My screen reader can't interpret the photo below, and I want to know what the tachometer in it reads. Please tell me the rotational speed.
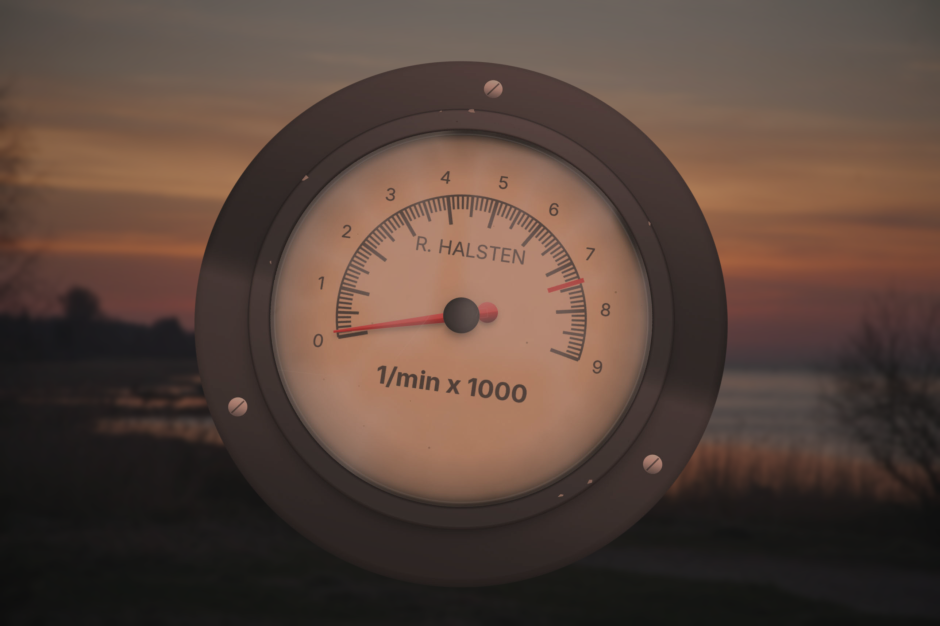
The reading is 100 rpm
